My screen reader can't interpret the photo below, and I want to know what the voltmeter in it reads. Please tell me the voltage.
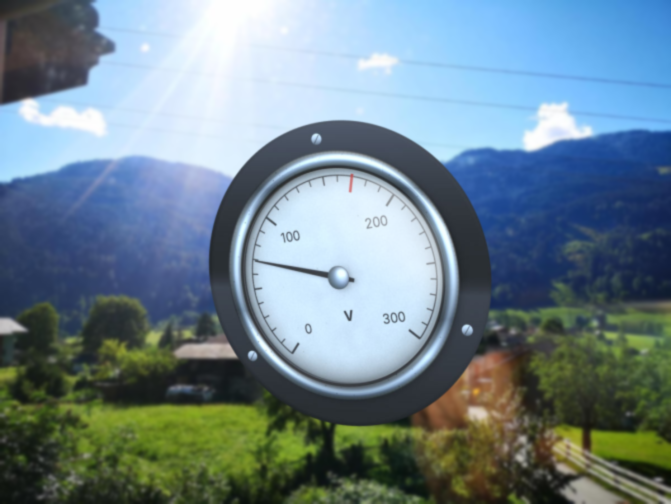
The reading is 70 V
